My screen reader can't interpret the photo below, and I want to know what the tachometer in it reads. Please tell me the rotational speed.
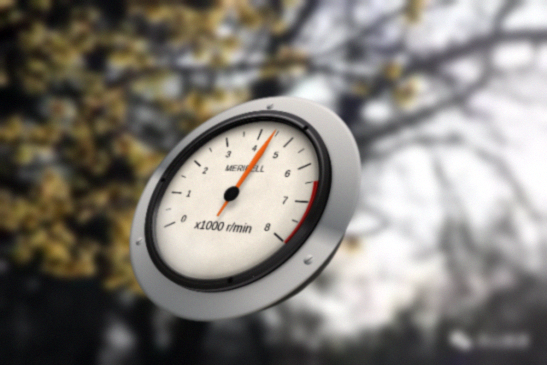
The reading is 4500 rpm
